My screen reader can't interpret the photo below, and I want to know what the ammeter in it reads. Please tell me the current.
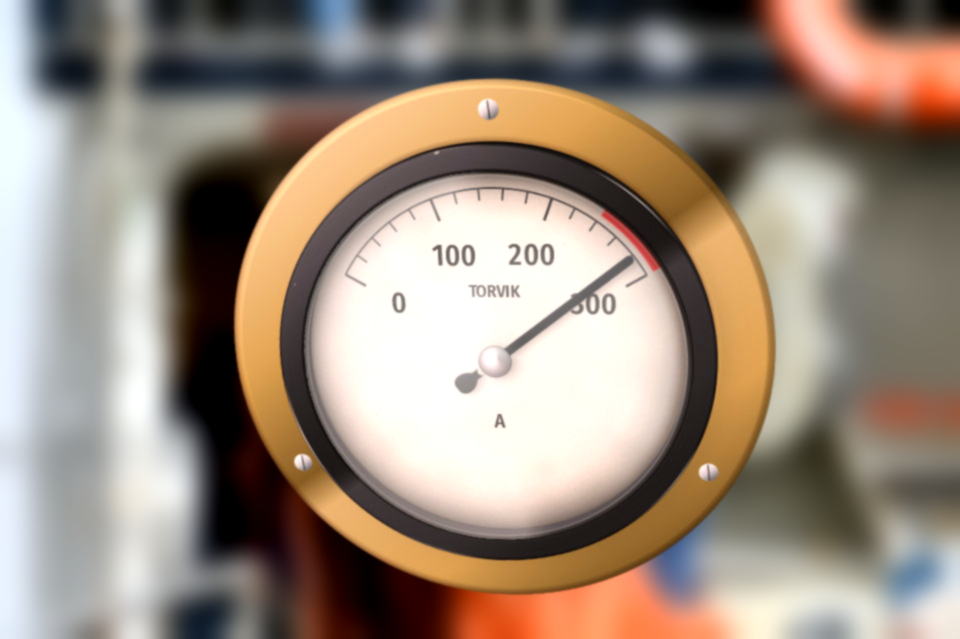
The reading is 280 A
